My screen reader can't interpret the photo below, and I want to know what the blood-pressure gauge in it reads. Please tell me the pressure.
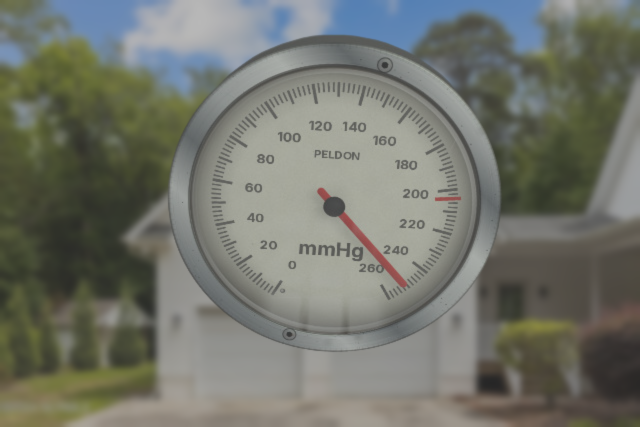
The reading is 250 mmHg
